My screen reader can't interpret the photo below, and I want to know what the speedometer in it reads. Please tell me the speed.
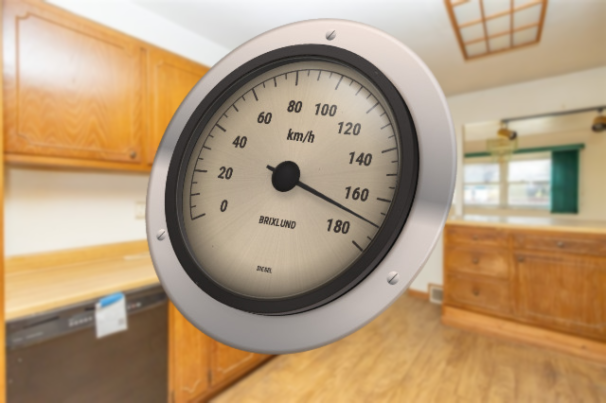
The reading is 170 km/h
